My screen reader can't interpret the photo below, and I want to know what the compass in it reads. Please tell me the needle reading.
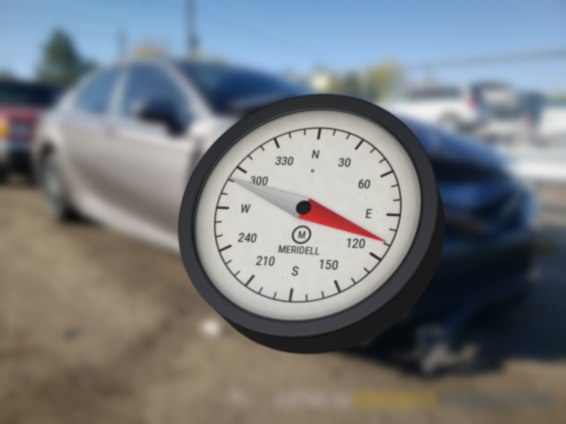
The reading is 110 °
